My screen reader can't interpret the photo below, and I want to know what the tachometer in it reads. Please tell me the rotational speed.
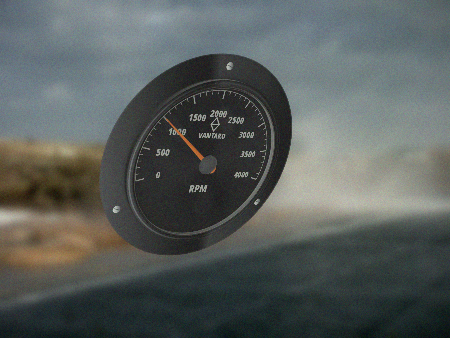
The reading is 1000 rpm
